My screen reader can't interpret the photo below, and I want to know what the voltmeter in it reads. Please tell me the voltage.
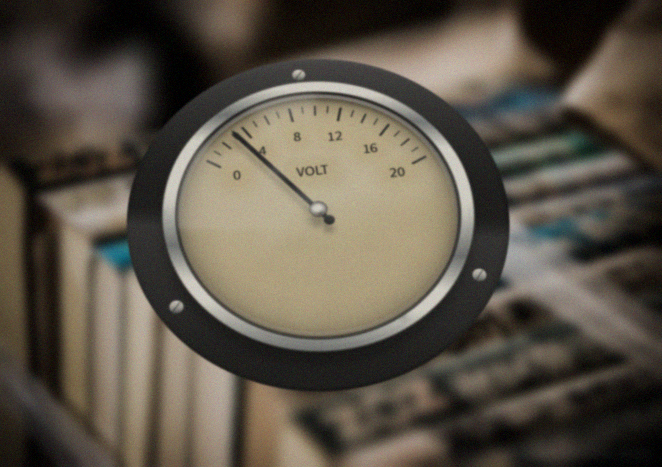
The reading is 3 V
